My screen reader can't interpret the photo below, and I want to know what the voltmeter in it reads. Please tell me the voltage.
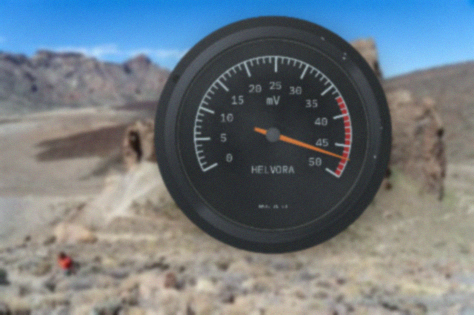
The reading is 47 mV
